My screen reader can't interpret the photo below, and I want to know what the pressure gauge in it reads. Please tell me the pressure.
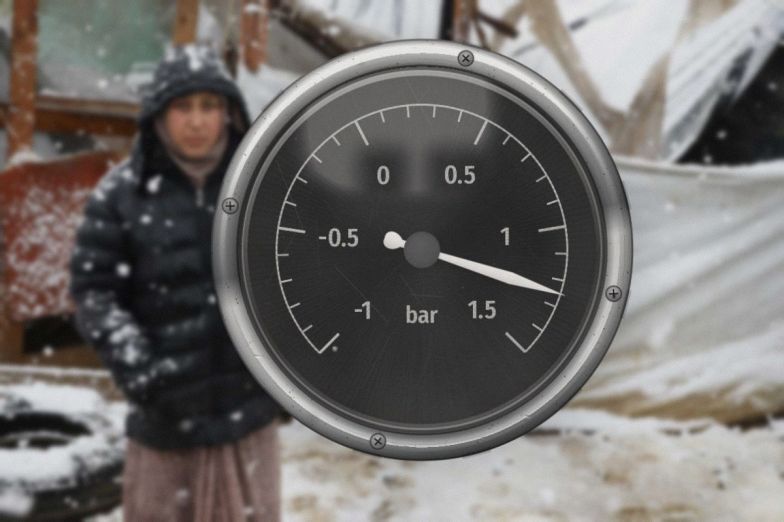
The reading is 1.25 bar
